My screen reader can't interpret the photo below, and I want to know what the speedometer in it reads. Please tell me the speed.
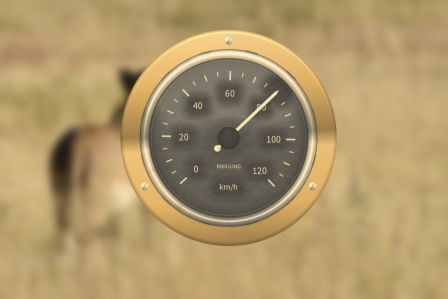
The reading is 80 km/h
